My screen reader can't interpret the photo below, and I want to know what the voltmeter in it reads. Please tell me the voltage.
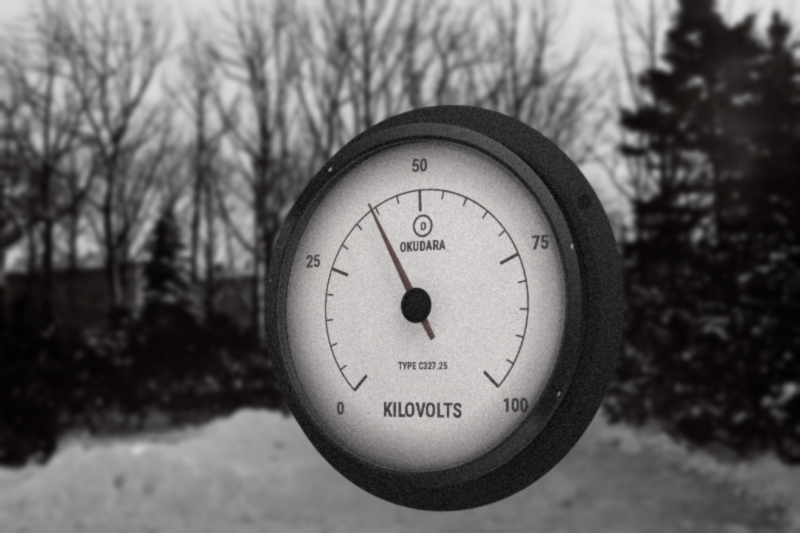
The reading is 40 kV
